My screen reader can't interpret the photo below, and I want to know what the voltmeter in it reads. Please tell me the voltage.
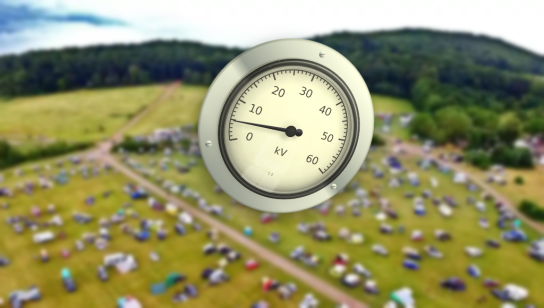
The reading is 5 kV
